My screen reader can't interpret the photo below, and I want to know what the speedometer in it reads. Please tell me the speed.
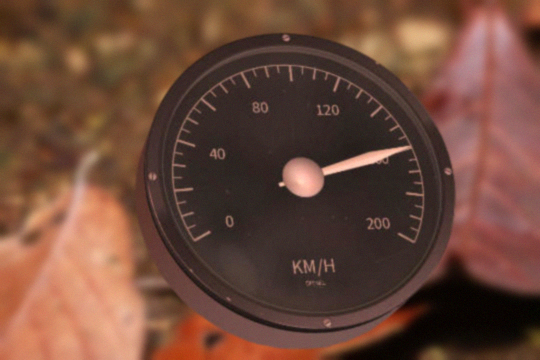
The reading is 160 km/h
